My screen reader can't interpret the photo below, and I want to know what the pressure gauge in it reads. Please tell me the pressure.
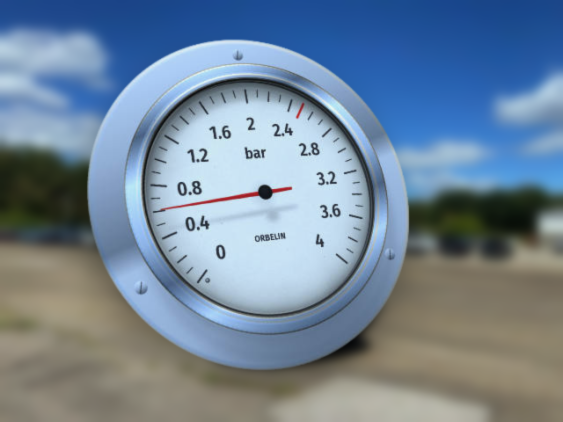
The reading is 0.6 bar
